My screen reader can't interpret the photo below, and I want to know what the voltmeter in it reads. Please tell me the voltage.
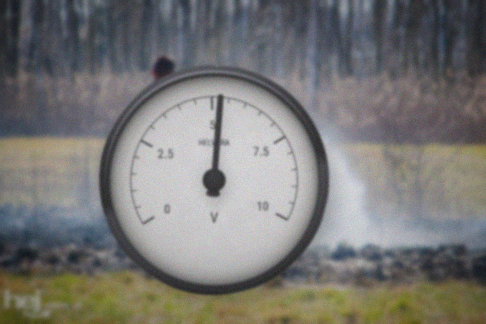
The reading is 5.25 V
